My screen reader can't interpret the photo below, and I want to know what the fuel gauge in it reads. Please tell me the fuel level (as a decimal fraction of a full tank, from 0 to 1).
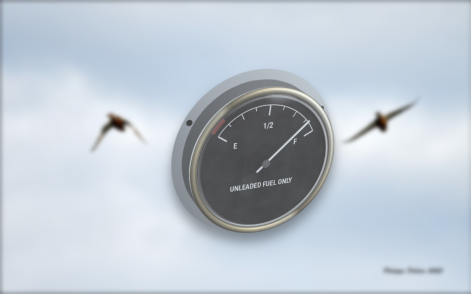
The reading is 0.875
